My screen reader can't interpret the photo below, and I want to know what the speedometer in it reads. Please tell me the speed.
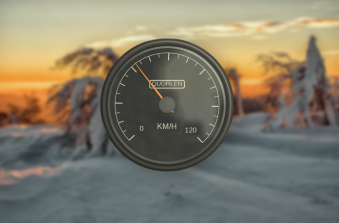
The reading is 42.5 km/h
